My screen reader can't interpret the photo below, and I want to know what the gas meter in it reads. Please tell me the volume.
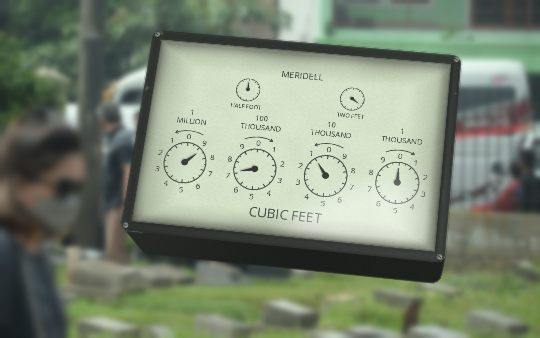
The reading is 871000 ft³
